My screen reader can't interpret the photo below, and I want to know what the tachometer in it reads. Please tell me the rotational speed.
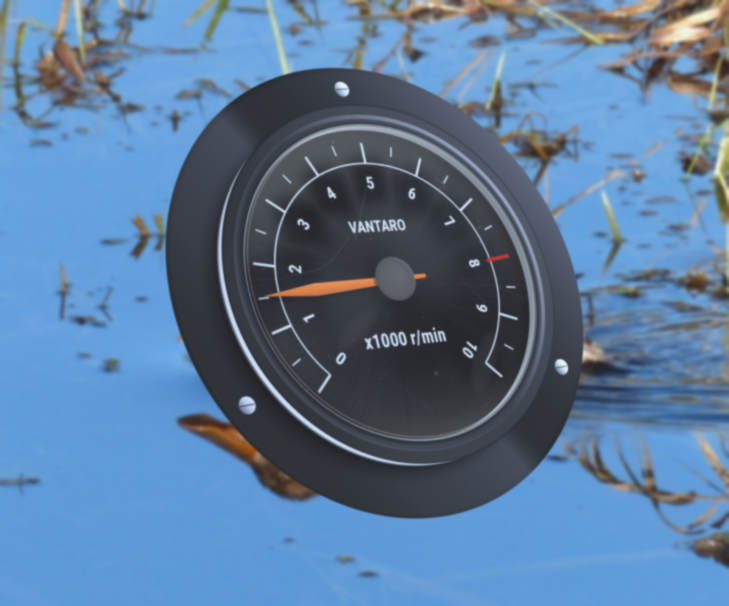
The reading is 1500 rpm
